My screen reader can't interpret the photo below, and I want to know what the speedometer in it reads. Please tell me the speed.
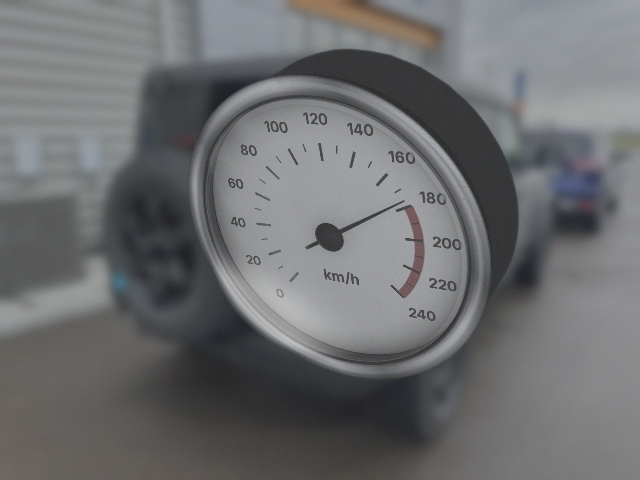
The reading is 175 km/h
